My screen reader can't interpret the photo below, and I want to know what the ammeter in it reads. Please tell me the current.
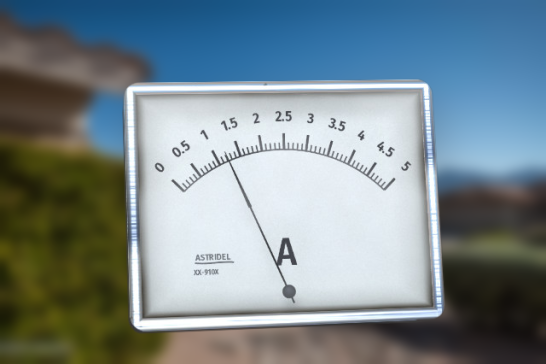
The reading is 1.2 A
